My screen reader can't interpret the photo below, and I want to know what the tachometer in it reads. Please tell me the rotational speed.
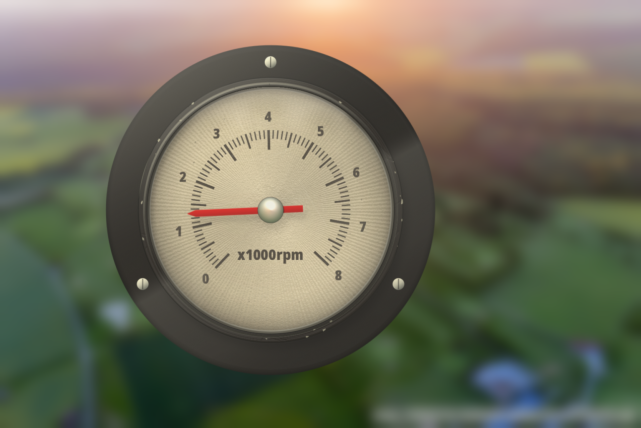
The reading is 1300 rpm
